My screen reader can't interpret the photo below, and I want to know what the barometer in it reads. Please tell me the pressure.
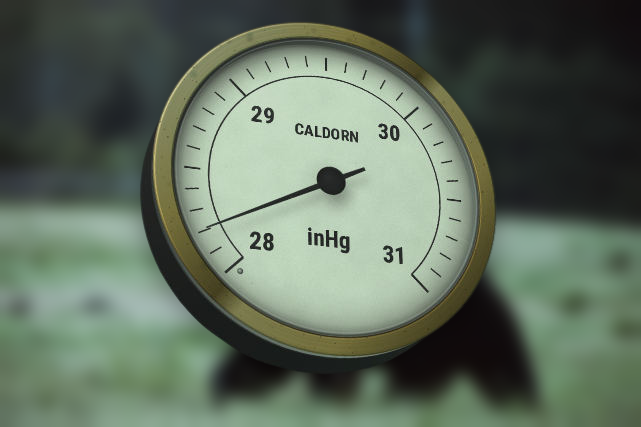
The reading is 28.2 inHg
